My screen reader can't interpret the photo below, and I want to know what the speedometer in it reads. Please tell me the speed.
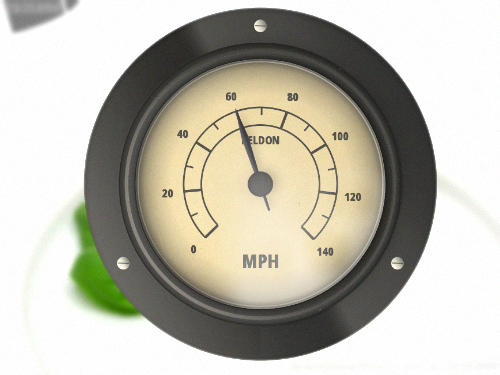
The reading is 60 mph
